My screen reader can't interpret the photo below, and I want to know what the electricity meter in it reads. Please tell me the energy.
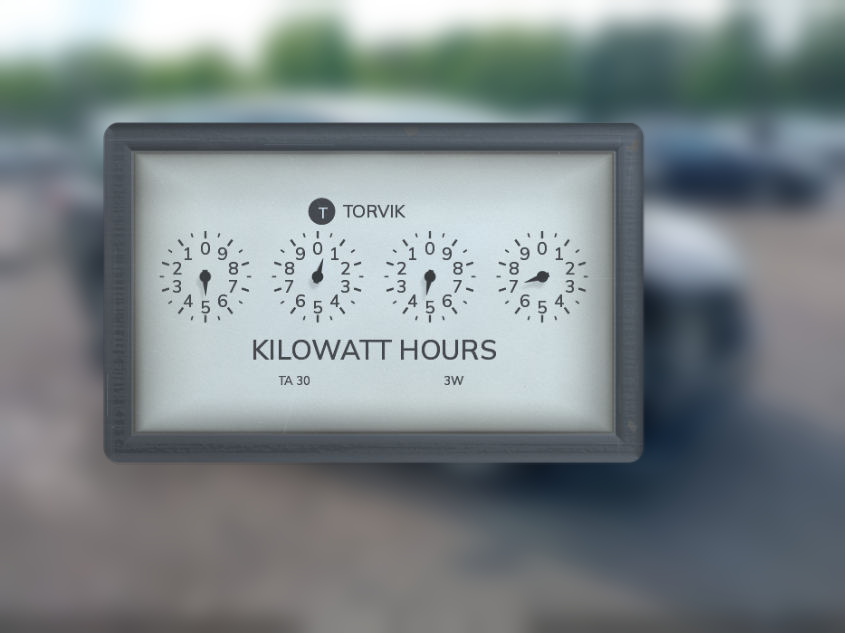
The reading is 5047 kWh
